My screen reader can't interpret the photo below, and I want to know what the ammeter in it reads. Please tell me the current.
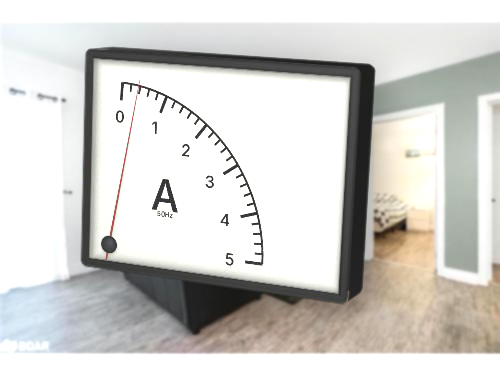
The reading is 0.4 A
